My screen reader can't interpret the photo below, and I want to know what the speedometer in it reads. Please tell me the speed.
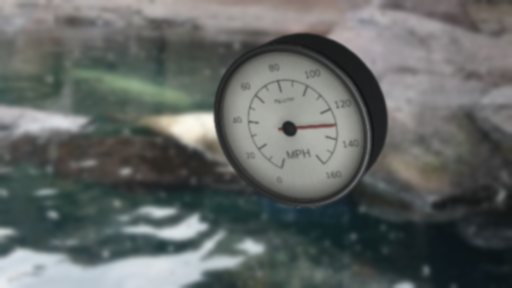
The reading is 130 mph
